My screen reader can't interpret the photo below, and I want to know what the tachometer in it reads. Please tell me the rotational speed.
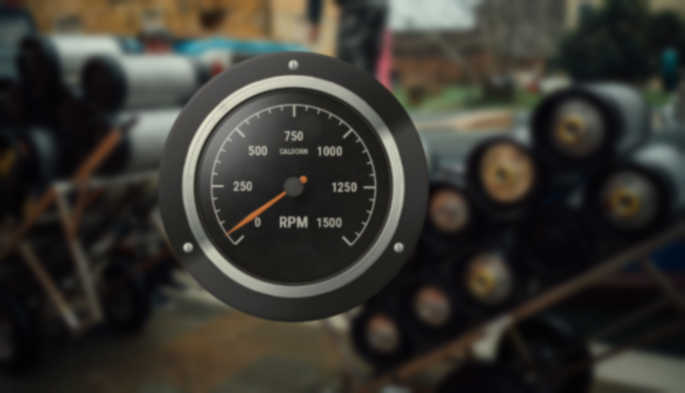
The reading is 50 rpm
